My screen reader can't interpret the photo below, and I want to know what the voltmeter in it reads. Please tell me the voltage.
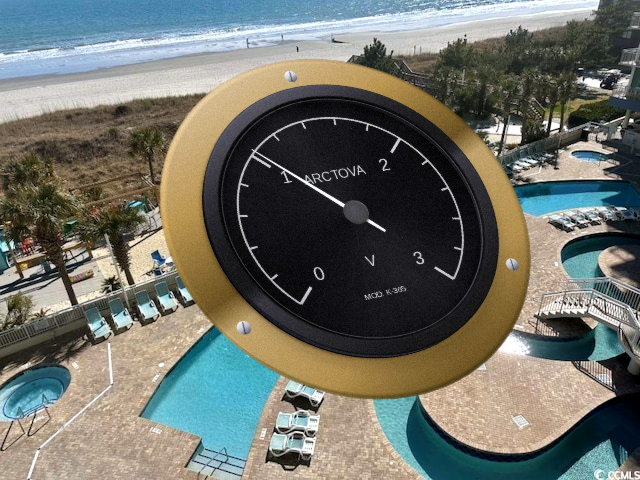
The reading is 1 V
